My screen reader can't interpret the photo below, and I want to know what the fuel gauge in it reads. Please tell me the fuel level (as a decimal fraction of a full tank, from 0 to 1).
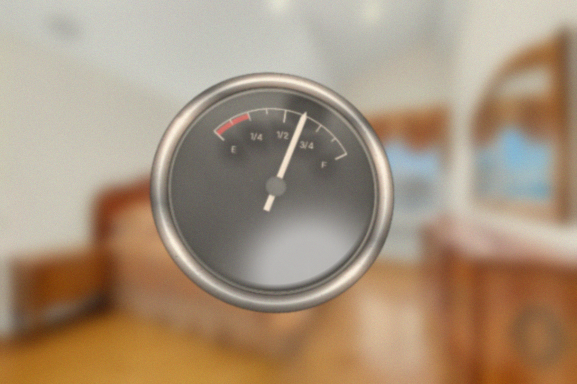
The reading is 0.625
